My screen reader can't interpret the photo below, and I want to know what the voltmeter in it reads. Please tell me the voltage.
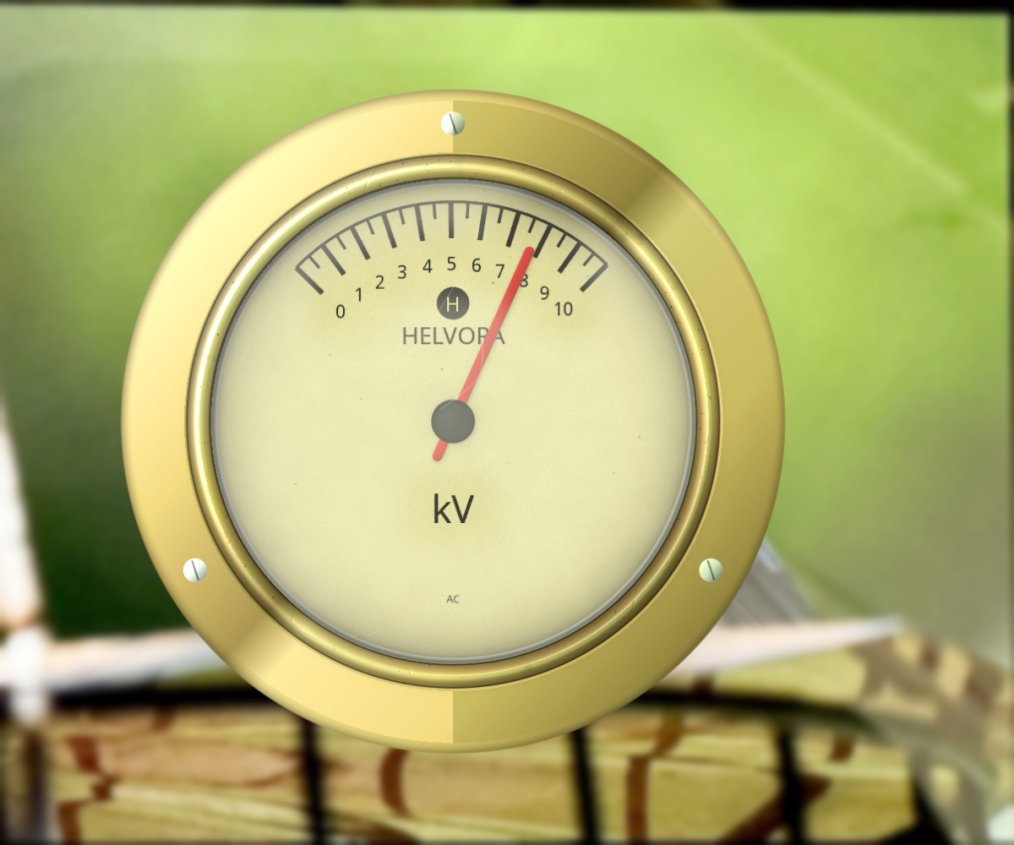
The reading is 7.75 kV
